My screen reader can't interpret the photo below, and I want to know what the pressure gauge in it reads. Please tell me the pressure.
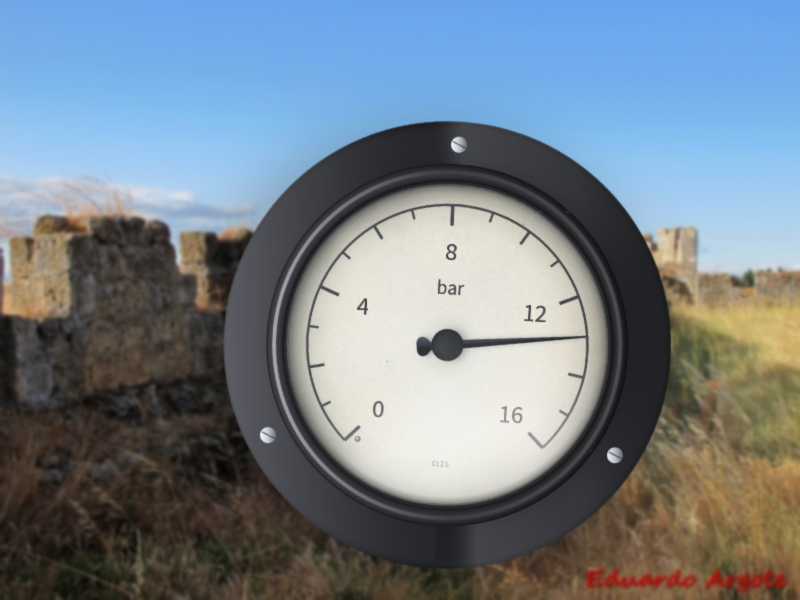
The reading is 13 bar
